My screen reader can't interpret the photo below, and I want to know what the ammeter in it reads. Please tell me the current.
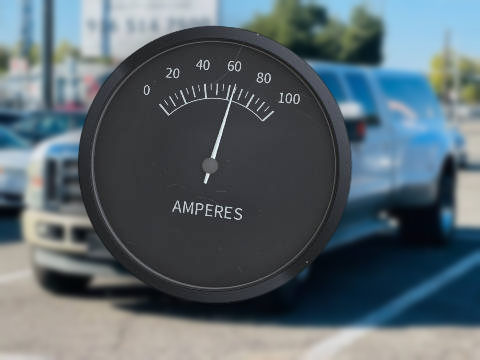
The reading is 65 A
